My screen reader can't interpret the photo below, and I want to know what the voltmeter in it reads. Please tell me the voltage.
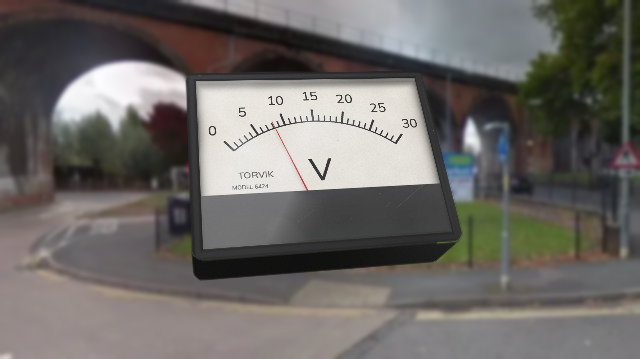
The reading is 8 V
